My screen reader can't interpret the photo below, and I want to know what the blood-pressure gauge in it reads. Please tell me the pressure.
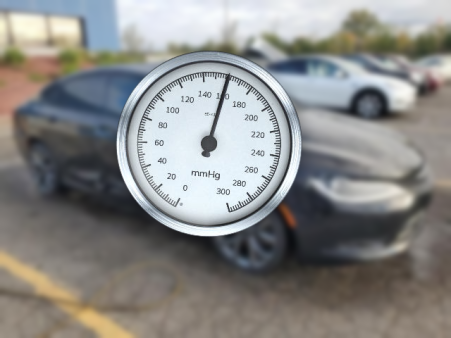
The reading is 160 mmHg
